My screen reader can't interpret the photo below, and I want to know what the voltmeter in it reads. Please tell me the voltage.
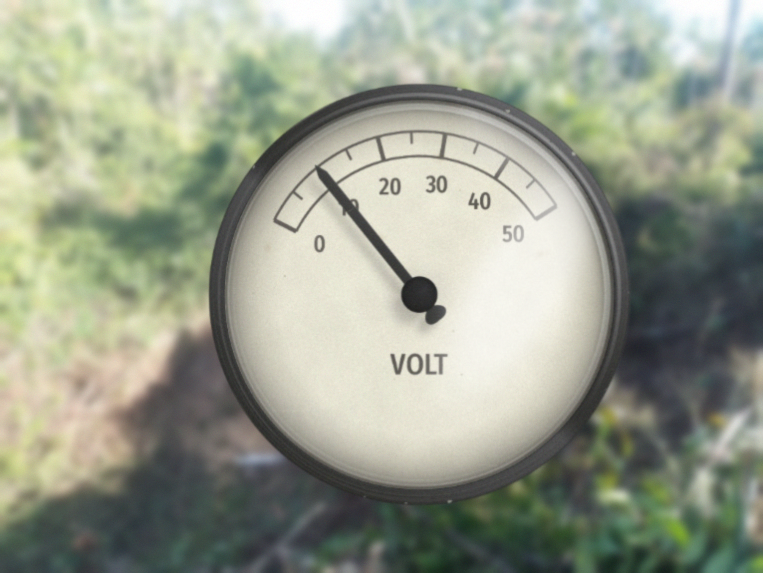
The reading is 10 V
